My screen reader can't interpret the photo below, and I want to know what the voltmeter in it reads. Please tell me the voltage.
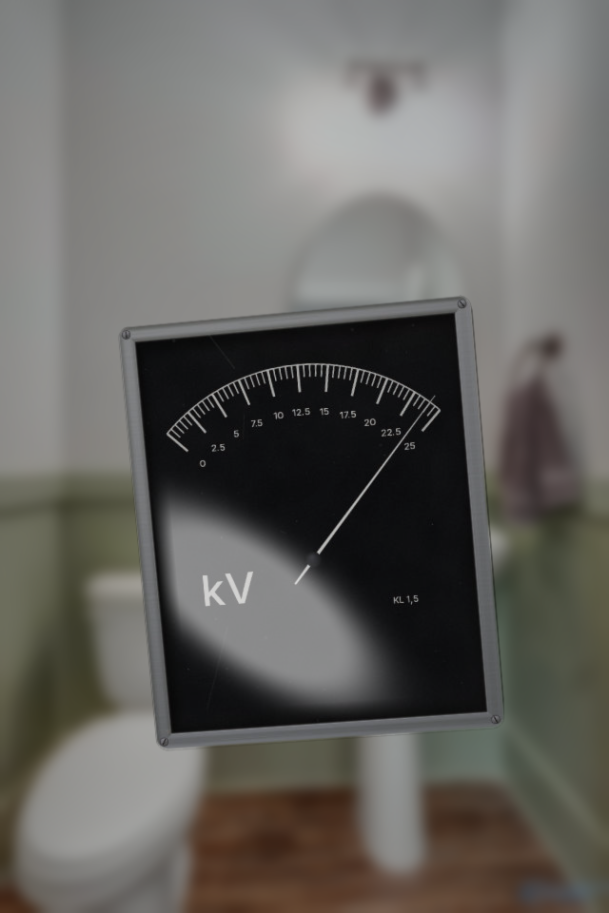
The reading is 24 kV
